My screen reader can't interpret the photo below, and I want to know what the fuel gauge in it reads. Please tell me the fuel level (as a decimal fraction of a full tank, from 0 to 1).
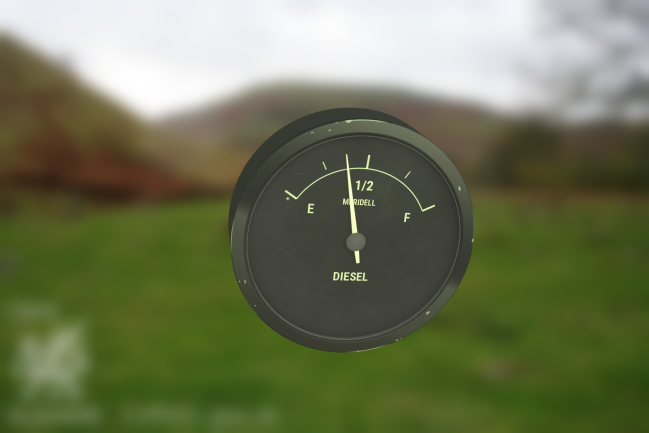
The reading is 0.375
